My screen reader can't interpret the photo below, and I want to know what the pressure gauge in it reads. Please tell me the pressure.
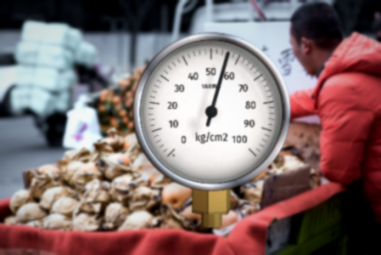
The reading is 56 kg/cm²
